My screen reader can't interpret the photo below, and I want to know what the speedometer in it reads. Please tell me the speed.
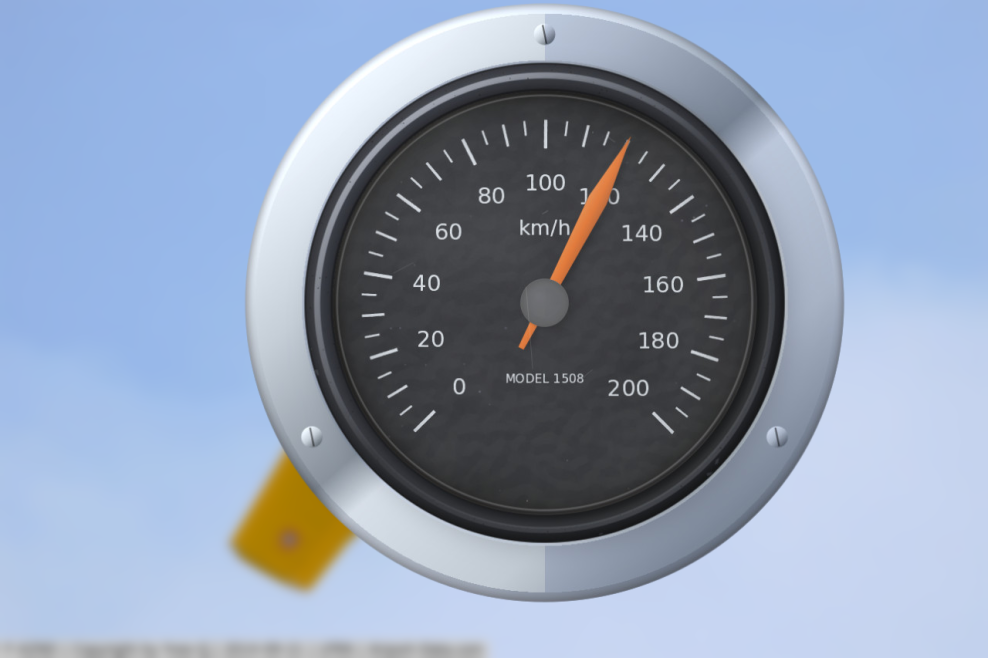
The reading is 120 km/h
